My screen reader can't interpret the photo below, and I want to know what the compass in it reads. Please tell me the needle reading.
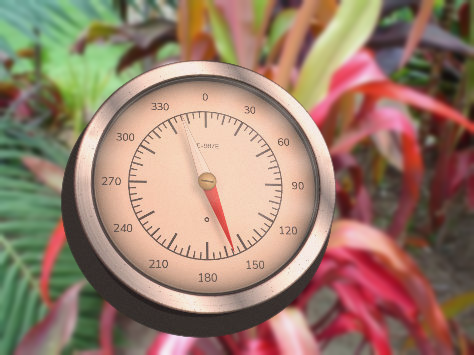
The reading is 160 °
